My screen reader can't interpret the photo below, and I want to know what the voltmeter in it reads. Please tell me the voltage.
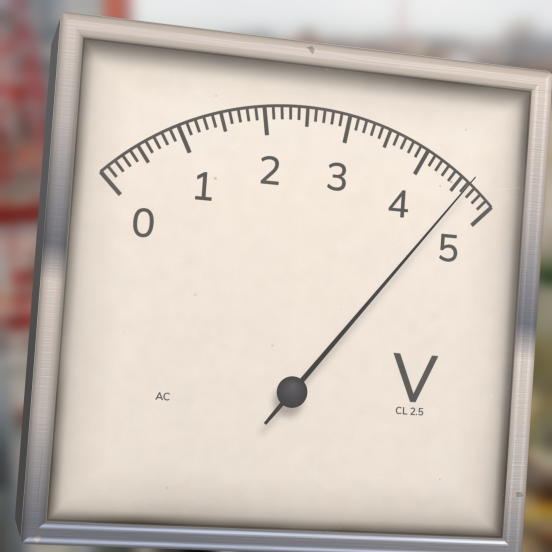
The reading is 4.6 V
